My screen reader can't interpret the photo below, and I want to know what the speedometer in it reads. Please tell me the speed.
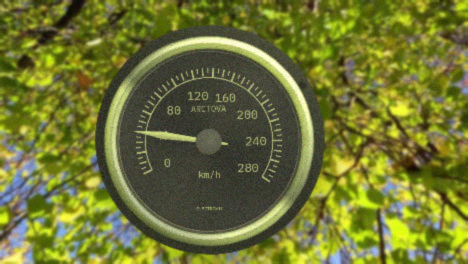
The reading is 40 km/h
